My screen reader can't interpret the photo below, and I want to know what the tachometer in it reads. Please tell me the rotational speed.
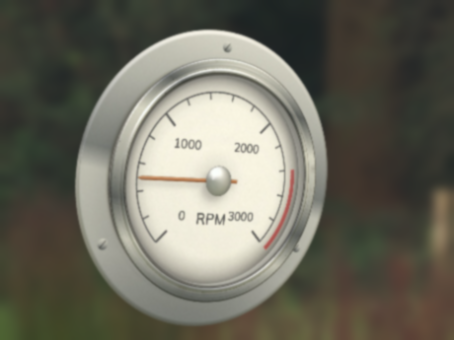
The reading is 500 rpm
